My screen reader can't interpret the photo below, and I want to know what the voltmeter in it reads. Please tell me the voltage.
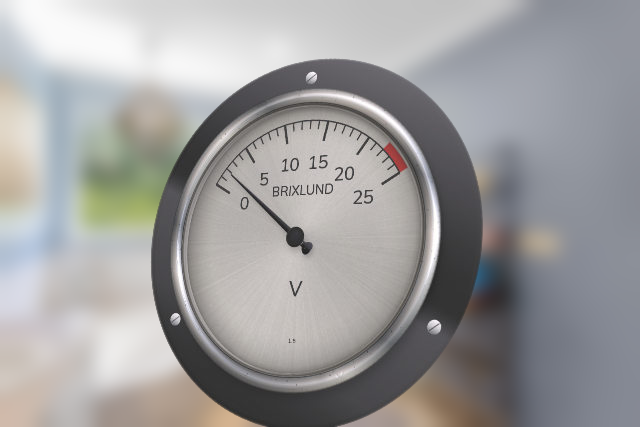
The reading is 2 V
